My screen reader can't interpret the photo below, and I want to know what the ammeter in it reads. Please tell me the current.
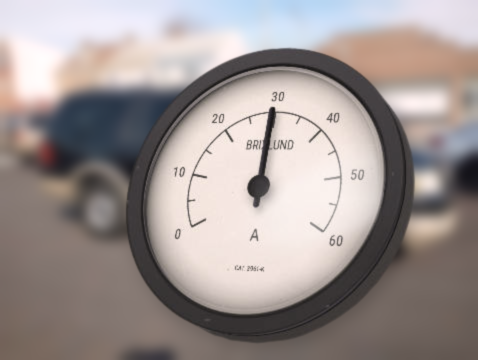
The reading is 30 A
